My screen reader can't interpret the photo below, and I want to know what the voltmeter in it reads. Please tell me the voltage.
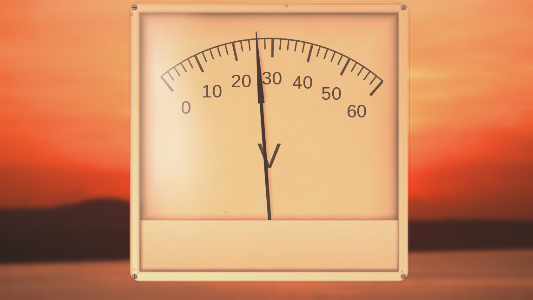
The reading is 26 V
